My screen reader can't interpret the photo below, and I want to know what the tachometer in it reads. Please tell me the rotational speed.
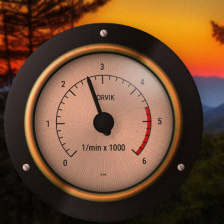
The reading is 2600 rpm
